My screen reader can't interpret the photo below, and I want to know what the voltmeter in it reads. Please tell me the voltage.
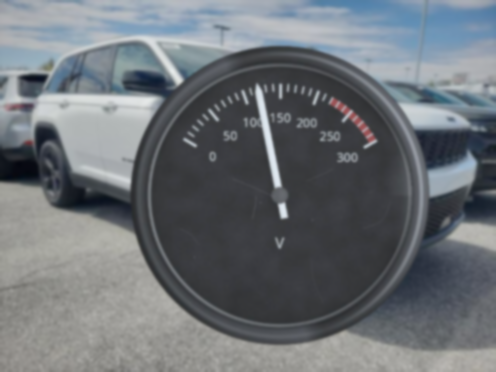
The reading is 120 V
